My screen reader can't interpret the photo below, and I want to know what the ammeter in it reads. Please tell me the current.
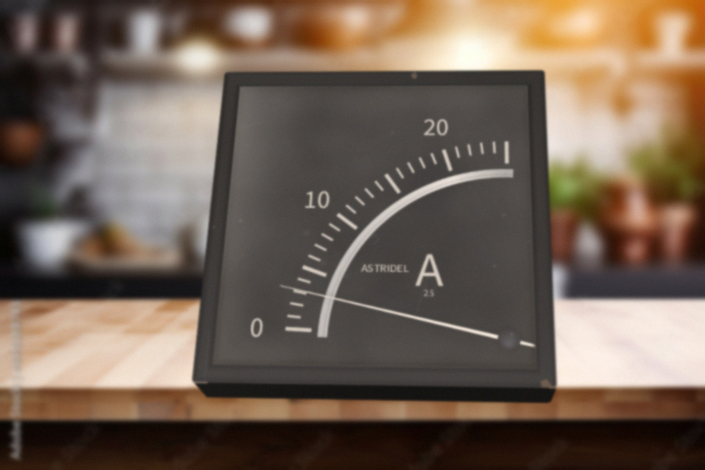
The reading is 3 A
